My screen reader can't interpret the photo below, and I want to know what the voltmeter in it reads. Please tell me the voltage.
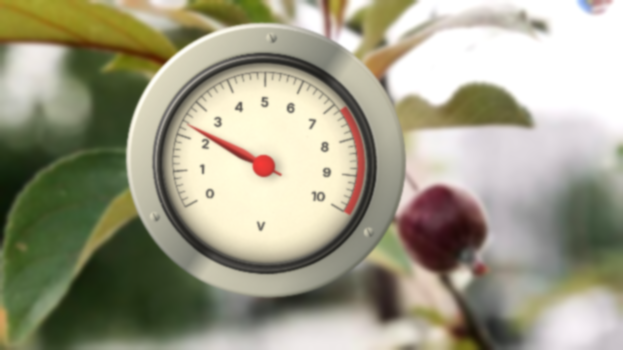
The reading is 2.4 V
